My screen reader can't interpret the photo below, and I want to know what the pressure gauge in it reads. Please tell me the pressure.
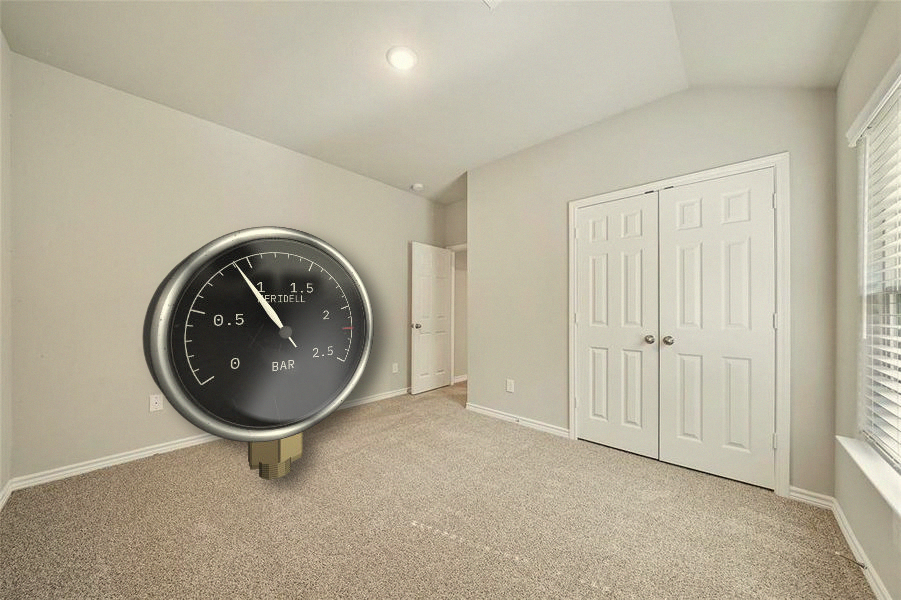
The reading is 0.9 bar
